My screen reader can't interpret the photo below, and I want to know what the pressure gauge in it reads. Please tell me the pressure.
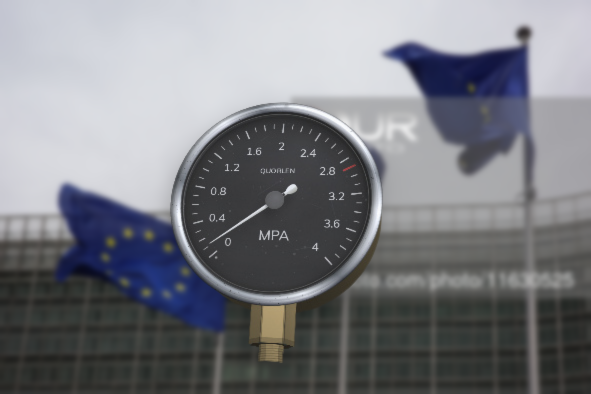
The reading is 0.1 MPa
